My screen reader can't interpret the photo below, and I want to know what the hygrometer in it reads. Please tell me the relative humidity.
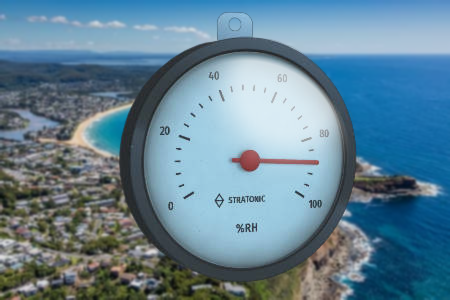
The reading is 88 %
